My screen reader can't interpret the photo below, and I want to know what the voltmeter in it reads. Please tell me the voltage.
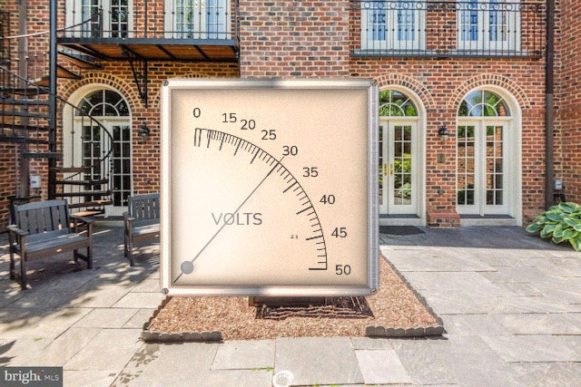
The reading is 30 V
